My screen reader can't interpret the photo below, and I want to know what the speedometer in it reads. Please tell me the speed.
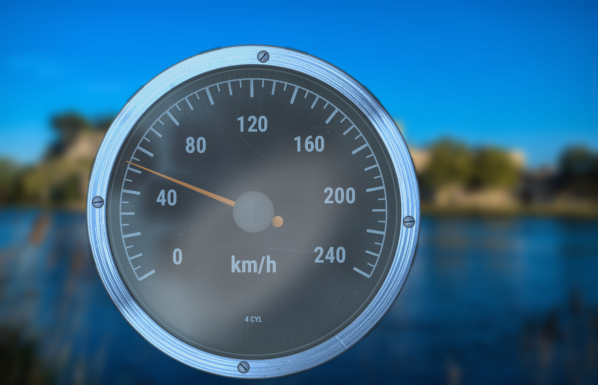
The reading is 52.5 km/h
